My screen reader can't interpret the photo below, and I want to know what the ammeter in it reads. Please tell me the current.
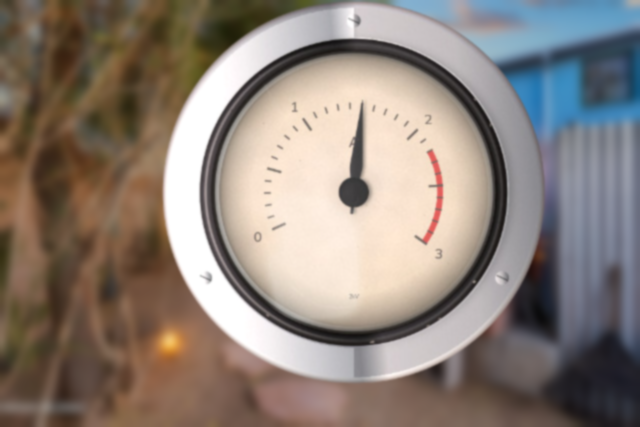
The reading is 1.5 A
